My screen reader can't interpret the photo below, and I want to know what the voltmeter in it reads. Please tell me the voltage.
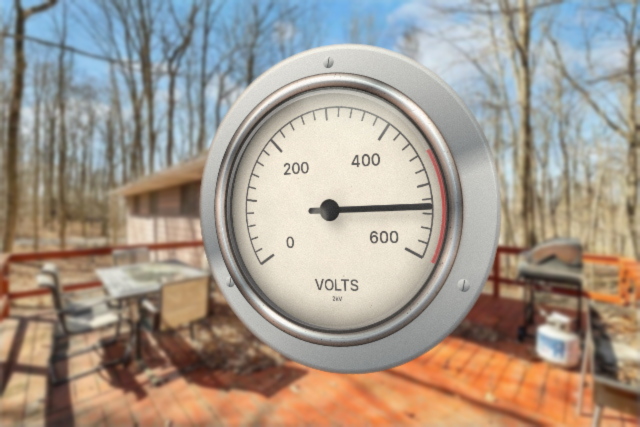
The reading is 530 V
